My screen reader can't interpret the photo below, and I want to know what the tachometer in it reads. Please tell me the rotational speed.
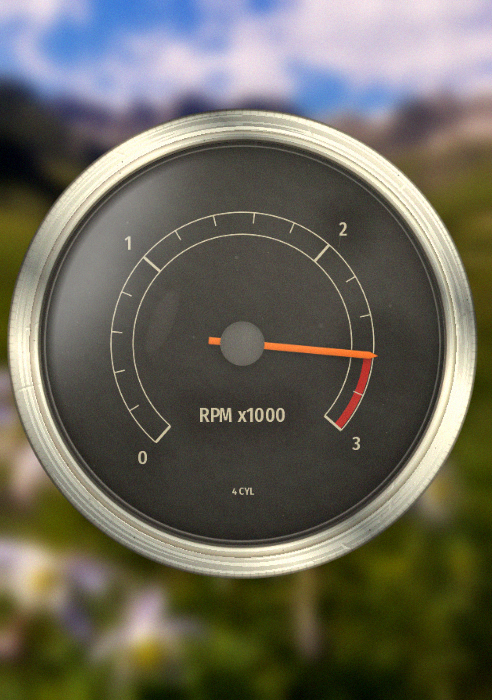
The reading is 2600 rpm
